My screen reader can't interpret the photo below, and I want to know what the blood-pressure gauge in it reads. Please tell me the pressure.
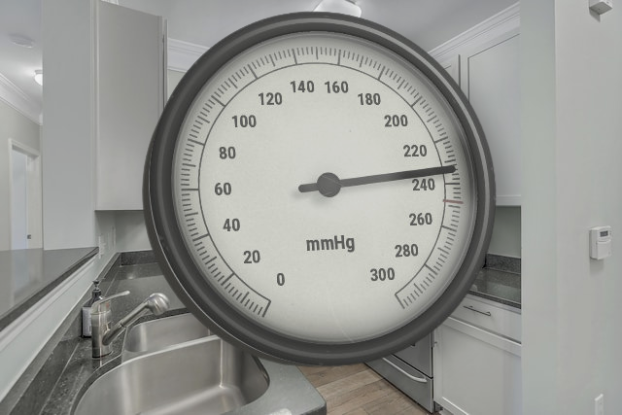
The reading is 234 mmHg
